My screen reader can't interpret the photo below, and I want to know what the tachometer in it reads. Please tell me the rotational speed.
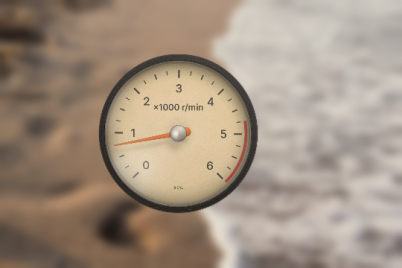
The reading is 750 rpm
